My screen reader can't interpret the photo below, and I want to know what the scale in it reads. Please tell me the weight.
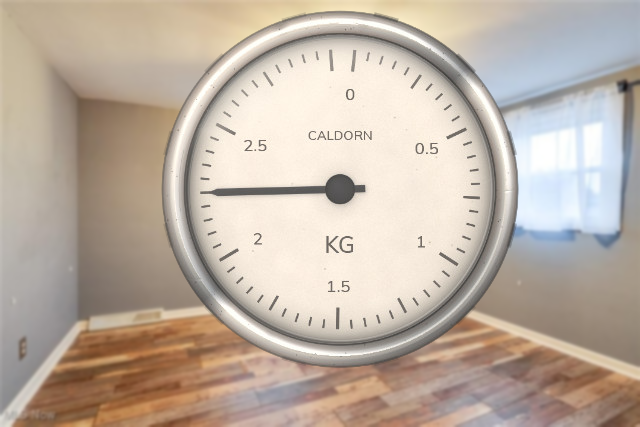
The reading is 2.25 kg
